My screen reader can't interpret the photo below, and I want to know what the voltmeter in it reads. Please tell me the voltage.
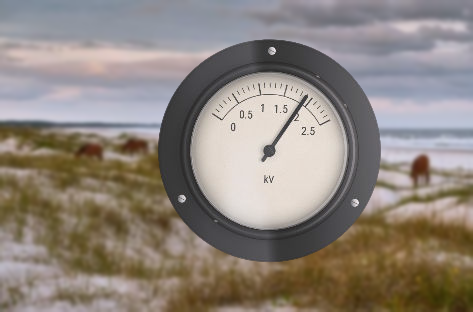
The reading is 1.9 kV
